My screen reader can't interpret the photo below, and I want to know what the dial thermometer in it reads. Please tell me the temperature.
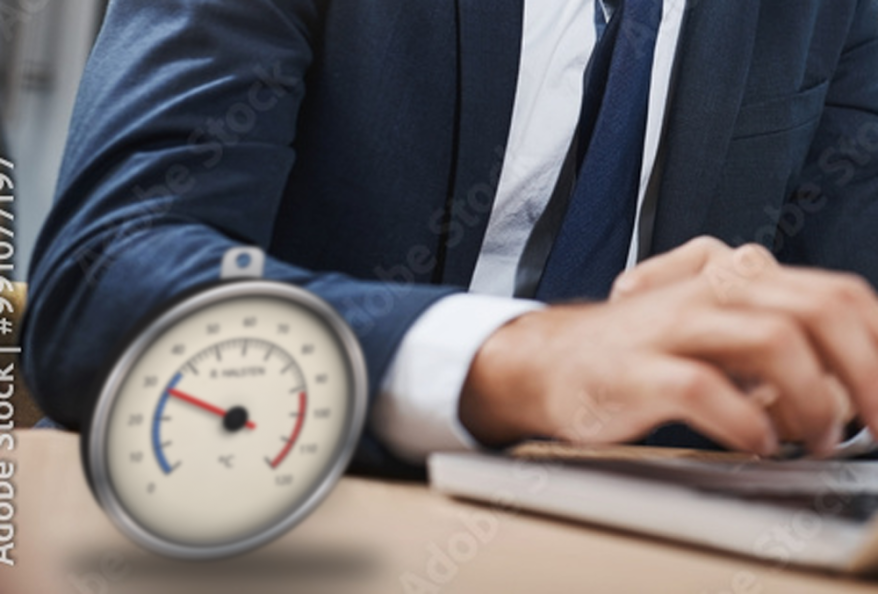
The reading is 30 °C
